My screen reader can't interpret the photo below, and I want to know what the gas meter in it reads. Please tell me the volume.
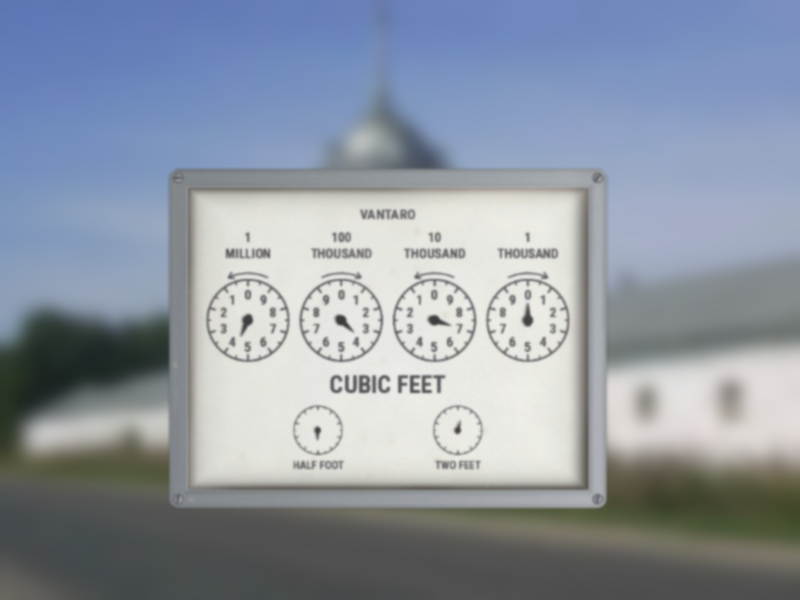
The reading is 437000 ft³
